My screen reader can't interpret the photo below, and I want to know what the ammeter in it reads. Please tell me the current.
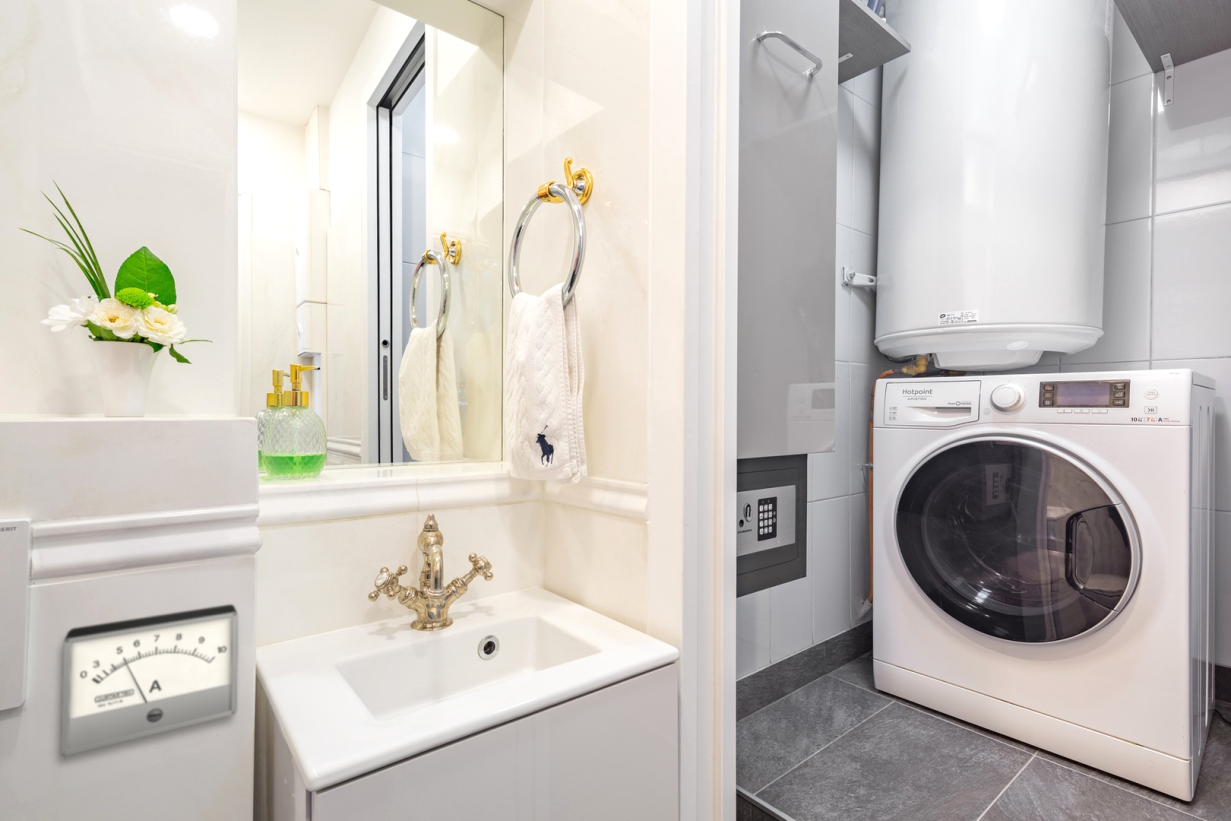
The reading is 5 A
